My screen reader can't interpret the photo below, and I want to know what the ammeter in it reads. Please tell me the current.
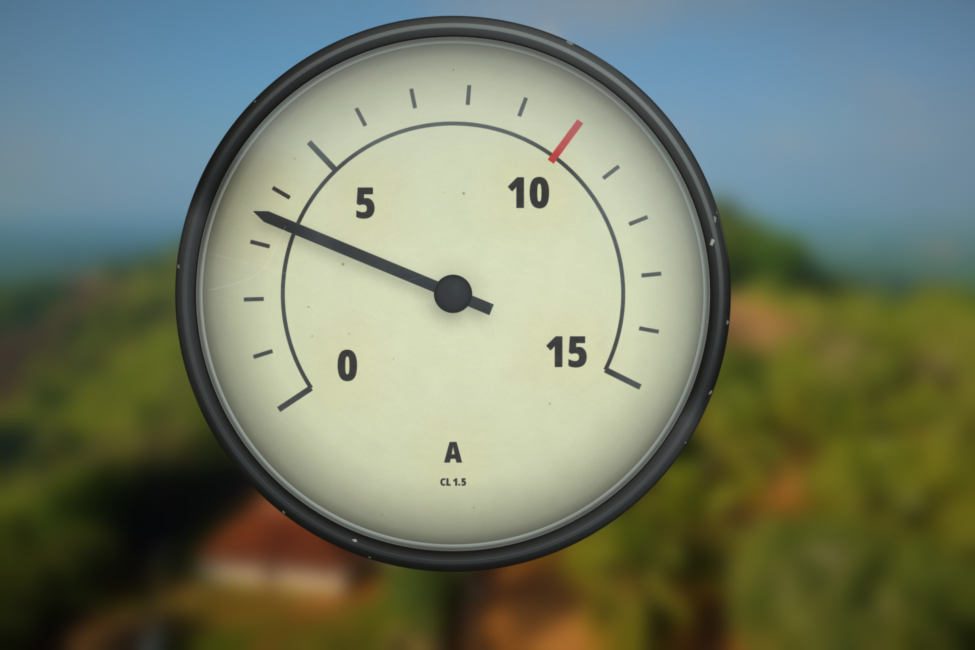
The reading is 3.5 A
